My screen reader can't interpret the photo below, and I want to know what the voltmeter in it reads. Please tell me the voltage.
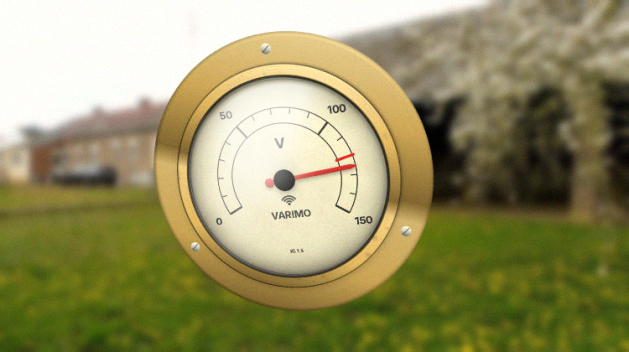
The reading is 125 V
